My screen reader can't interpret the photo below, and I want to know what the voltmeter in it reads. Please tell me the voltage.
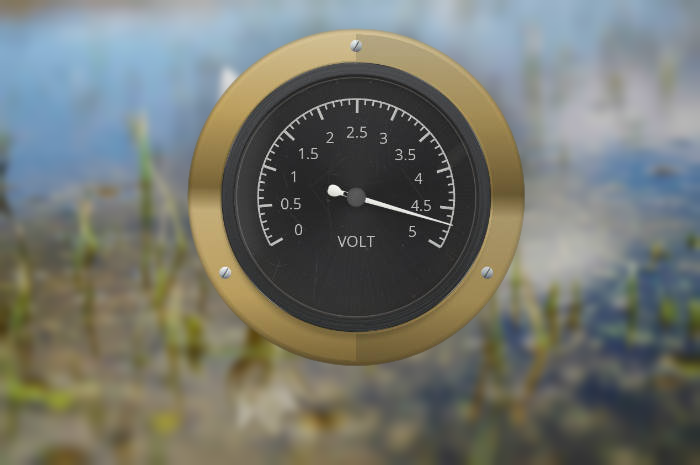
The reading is 4.7 V
